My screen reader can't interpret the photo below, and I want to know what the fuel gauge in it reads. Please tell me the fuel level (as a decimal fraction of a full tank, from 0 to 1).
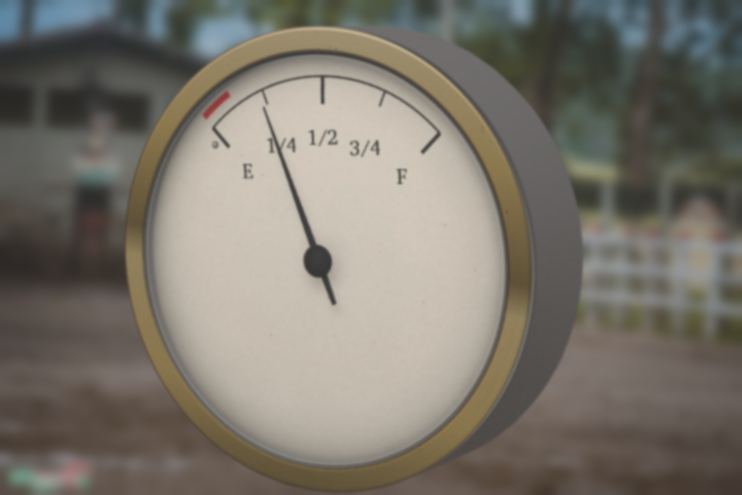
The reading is 0.25
